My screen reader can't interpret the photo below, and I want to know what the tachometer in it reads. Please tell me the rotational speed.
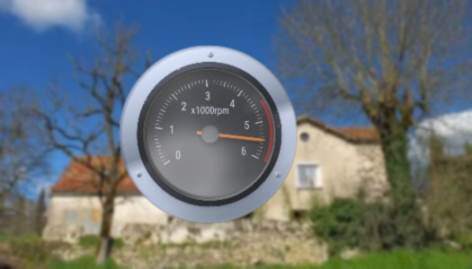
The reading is 5500 rpm
